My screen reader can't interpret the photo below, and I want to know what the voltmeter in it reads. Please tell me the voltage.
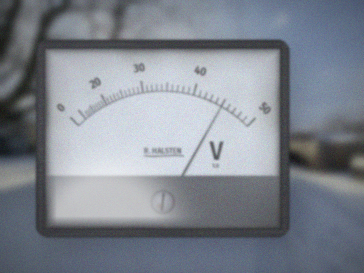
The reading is 45 V
